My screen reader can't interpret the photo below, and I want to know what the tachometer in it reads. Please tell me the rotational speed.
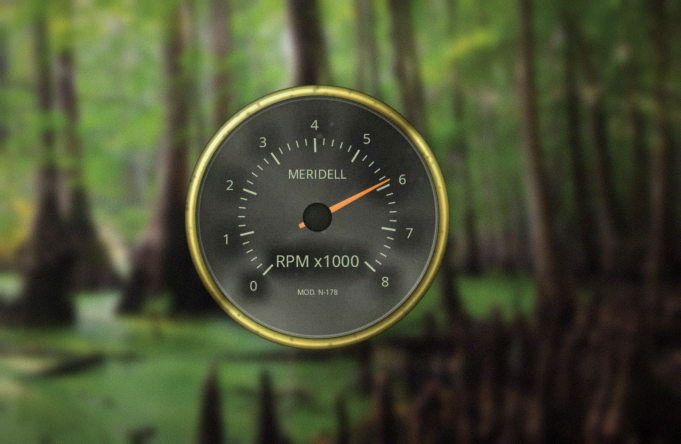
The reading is 5900 rpm
